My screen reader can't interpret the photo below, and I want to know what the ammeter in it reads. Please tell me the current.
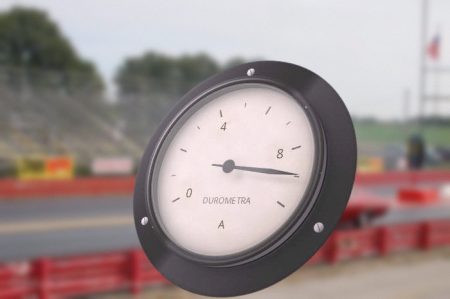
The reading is 9 A
